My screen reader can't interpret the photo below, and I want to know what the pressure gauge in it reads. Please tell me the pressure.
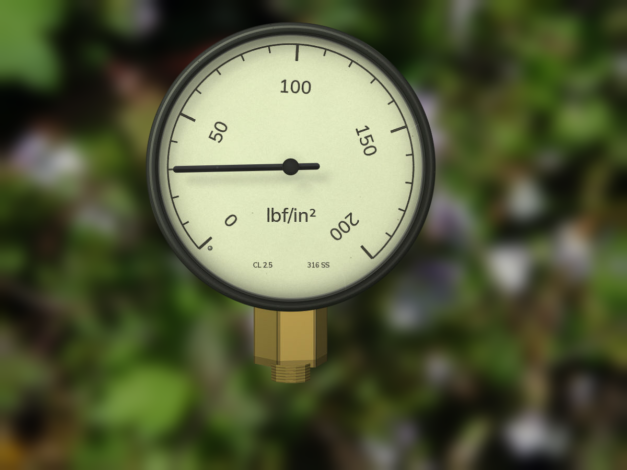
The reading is 30 psi
